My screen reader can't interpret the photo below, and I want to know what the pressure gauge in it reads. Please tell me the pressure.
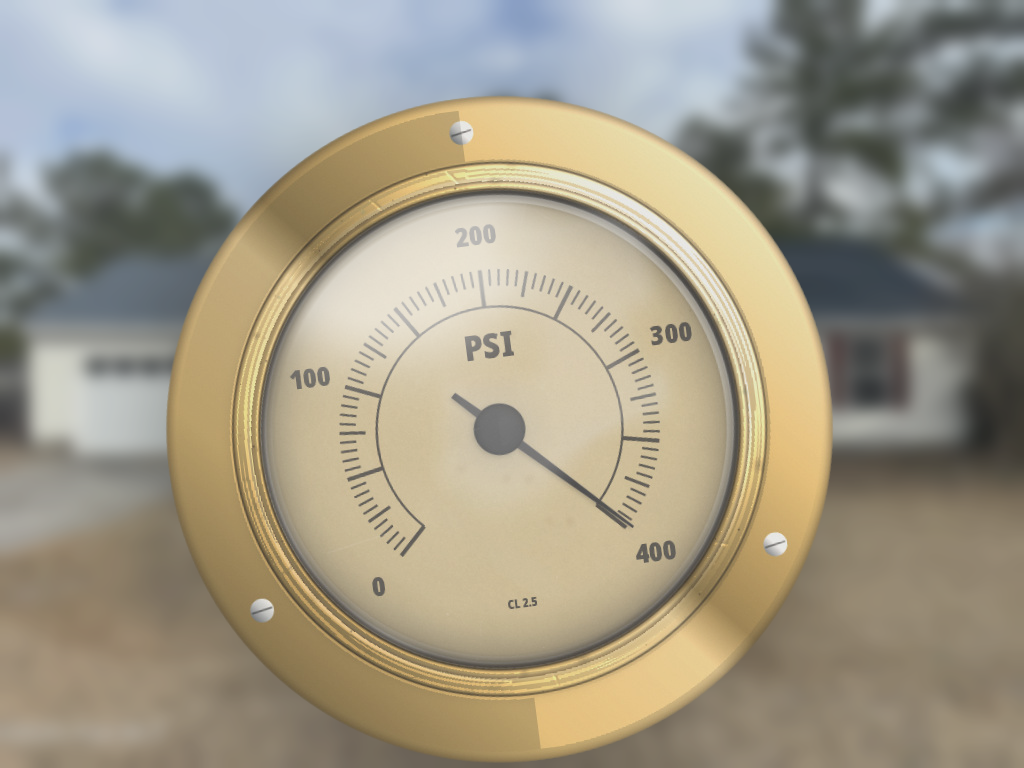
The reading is 397.5 psi
